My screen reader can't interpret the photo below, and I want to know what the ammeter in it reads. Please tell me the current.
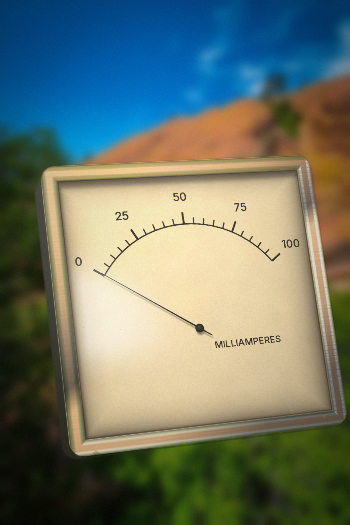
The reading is 0 mA
